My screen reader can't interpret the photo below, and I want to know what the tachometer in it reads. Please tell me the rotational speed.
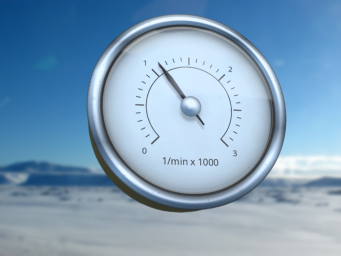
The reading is 1100 rpm
